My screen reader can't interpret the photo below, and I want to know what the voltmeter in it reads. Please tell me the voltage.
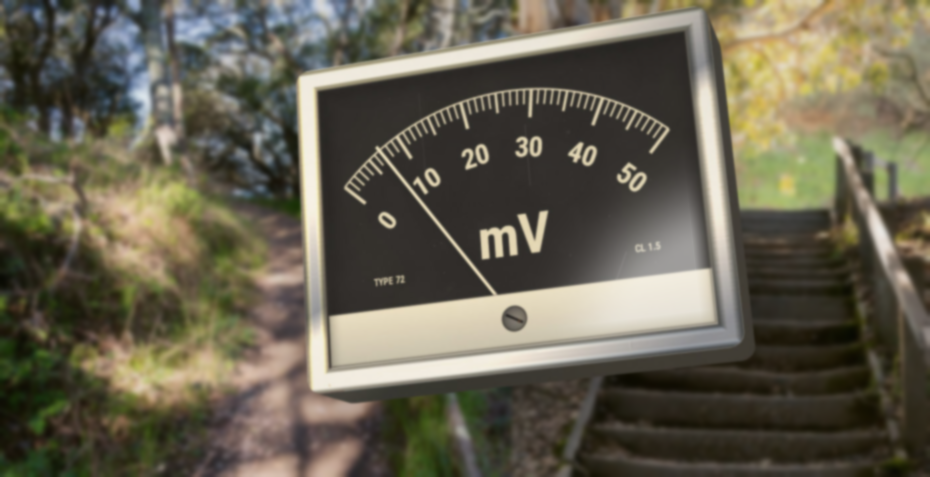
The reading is 7 mV
